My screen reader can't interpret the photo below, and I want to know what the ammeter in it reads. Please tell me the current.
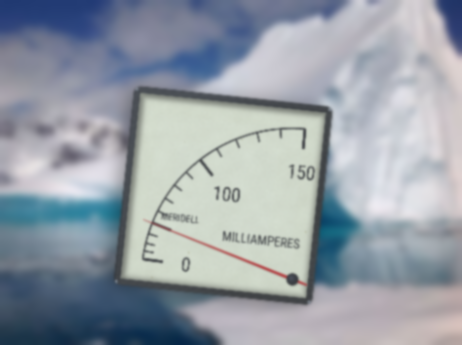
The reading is 50 mA
